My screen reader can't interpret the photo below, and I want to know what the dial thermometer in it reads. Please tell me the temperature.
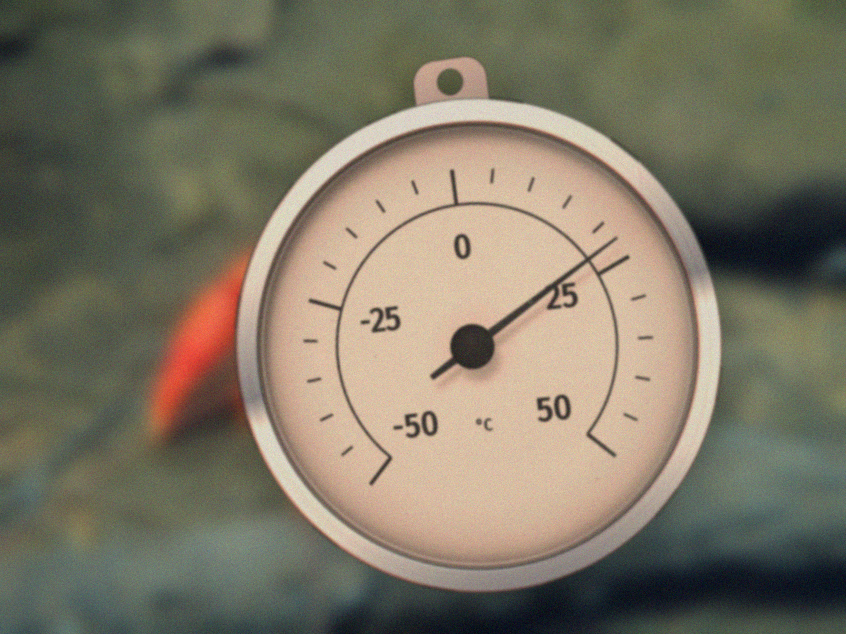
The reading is 22.5 °C
